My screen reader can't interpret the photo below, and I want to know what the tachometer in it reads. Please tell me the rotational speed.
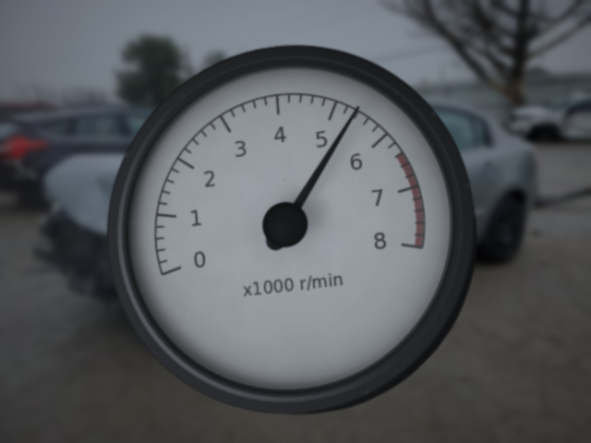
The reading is 5400 rpm
